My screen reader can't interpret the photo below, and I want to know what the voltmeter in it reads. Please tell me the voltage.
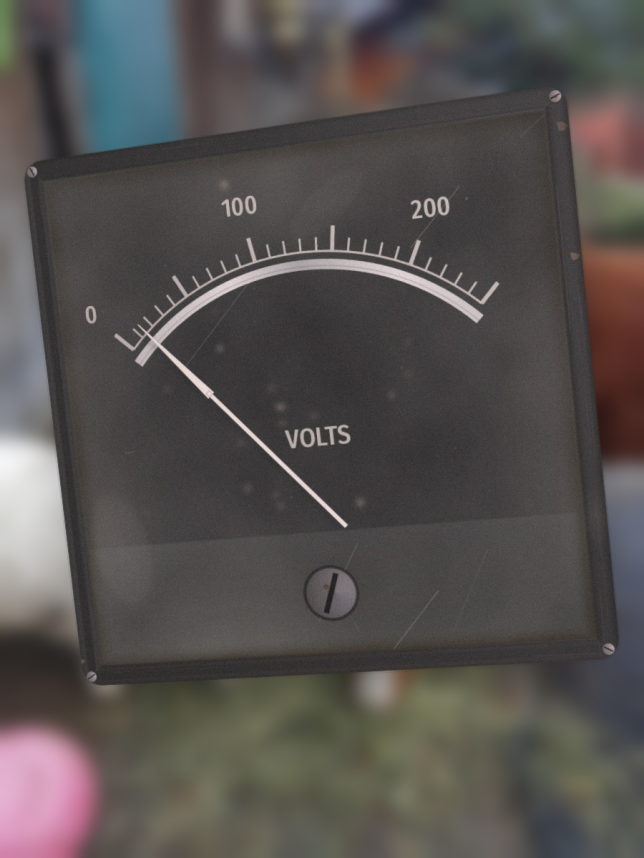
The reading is 15 V
